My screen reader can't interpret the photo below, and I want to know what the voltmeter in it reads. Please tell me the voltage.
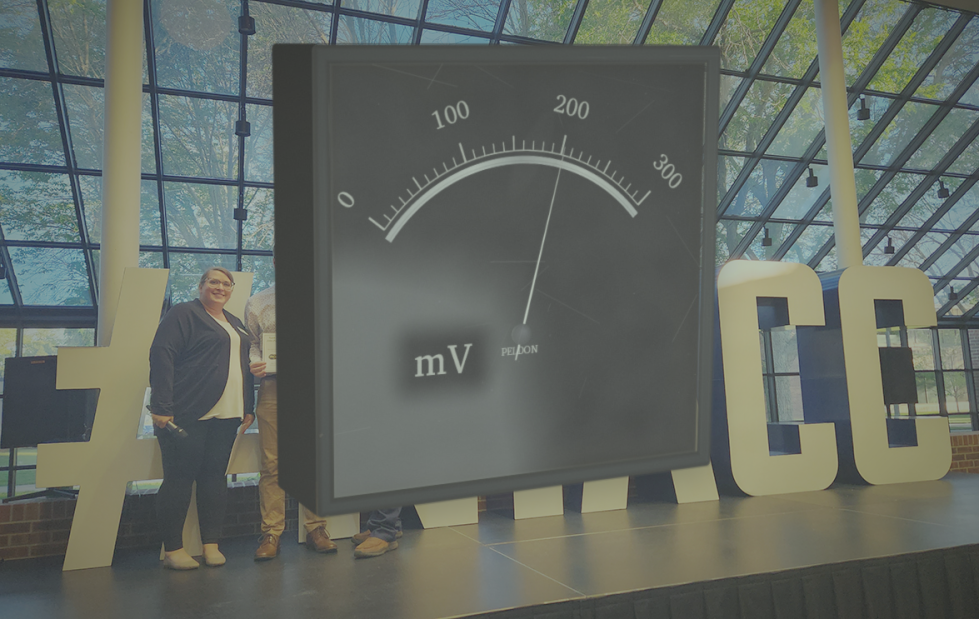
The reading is 200 mV
